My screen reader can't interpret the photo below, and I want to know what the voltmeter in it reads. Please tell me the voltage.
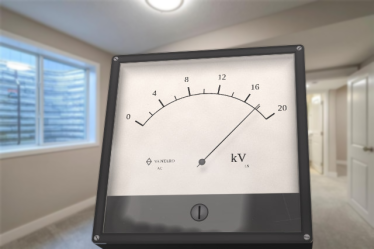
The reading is 18 kV
